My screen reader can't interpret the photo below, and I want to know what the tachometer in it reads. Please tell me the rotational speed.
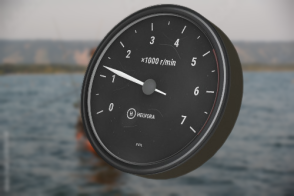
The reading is 1250 rpm
